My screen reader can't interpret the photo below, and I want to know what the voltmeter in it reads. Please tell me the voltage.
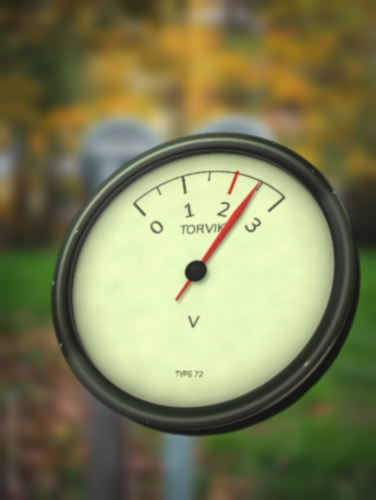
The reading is 2.5 V
